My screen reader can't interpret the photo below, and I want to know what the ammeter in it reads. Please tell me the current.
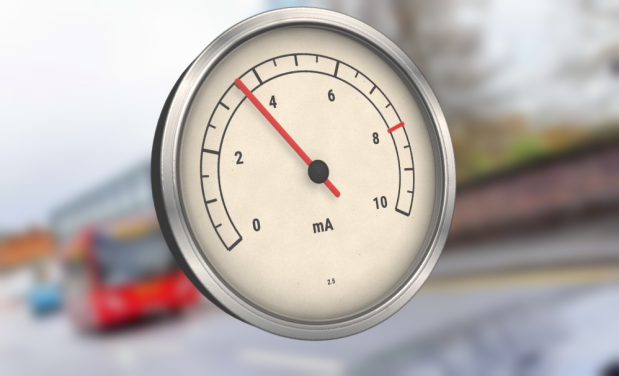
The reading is 3.5 mA
